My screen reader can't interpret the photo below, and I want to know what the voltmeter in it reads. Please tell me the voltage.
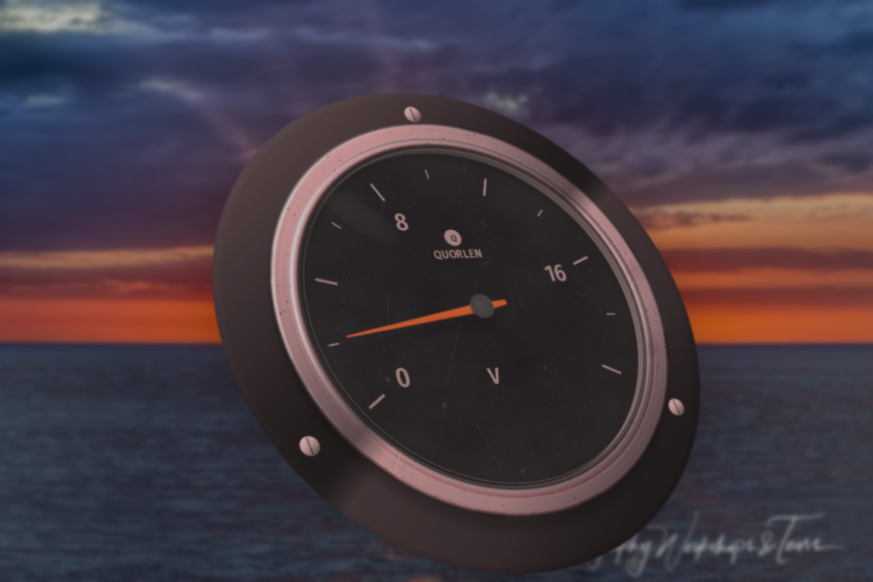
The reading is 2 V
